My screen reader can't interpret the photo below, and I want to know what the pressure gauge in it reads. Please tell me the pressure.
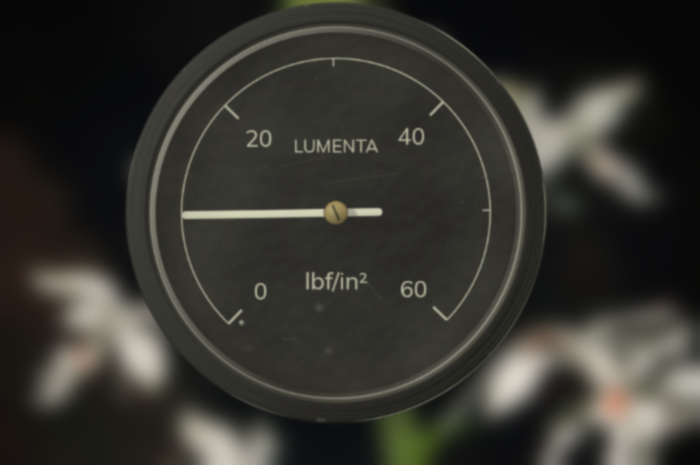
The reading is 10 psi
